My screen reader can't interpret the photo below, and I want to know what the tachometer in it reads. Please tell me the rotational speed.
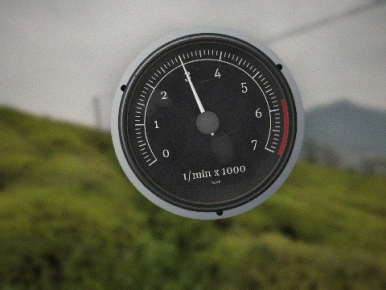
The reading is 3000 rpm
